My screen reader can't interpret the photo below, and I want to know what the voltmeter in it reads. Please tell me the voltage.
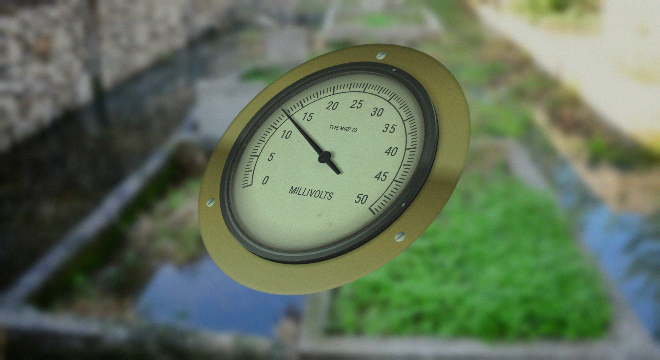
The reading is 12.5 mV
